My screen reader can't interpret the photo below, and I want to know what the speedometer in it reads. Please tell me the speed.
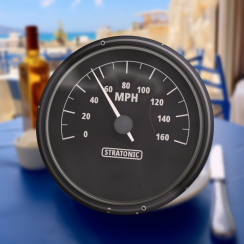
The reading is 55 mph
